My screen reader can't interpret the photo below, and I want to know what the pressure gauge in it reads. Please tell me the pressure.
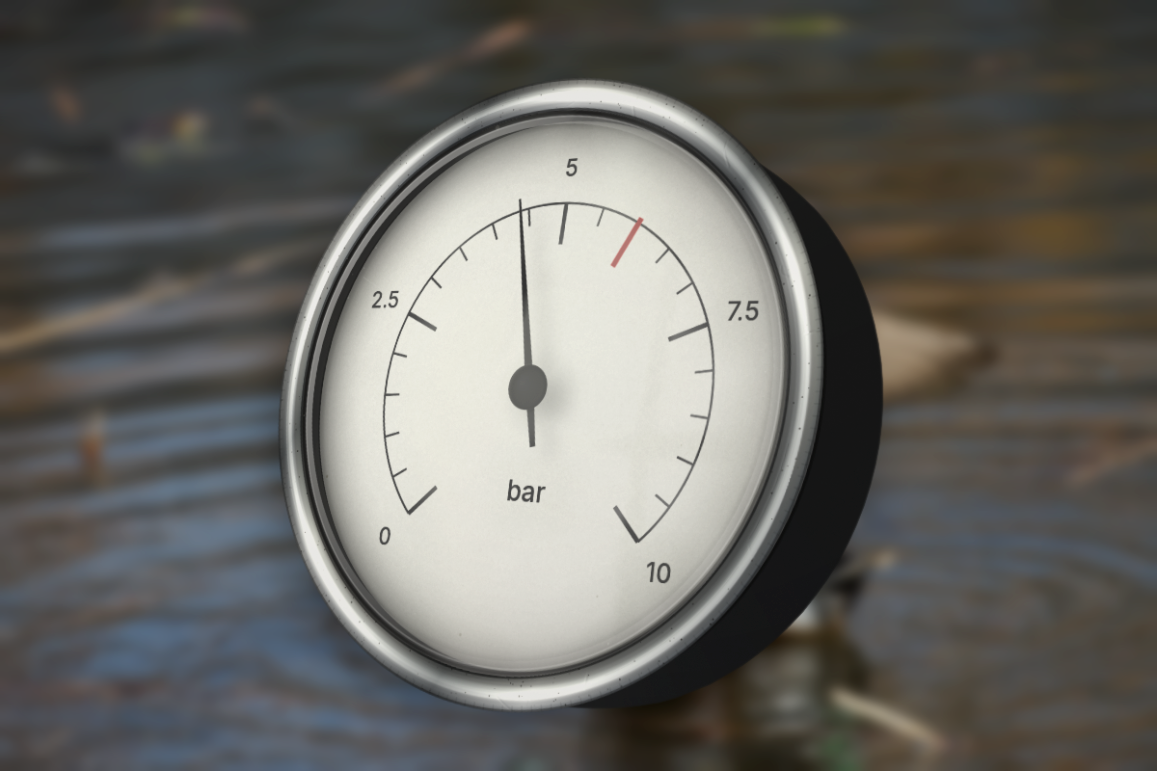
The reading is 4.5 bar
